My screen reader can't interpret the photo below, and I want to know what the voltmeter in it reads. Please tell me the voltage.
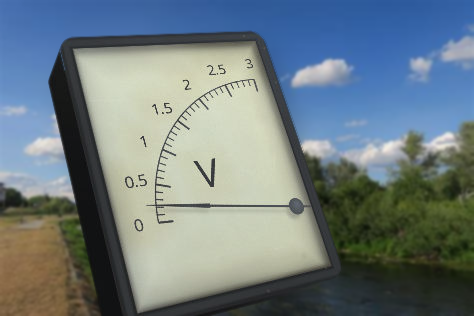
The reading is 0.2 V
